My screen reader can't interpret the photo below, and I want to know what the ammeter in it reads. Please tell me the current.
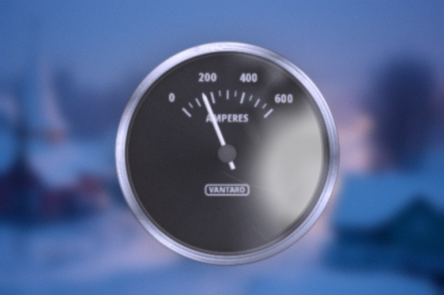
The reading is 150 A
